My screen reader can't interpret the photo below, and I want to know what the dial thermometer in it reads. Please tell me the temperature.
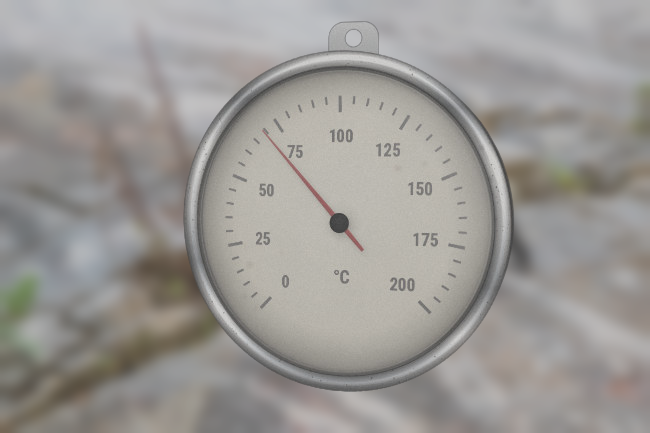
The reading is 70 °C
